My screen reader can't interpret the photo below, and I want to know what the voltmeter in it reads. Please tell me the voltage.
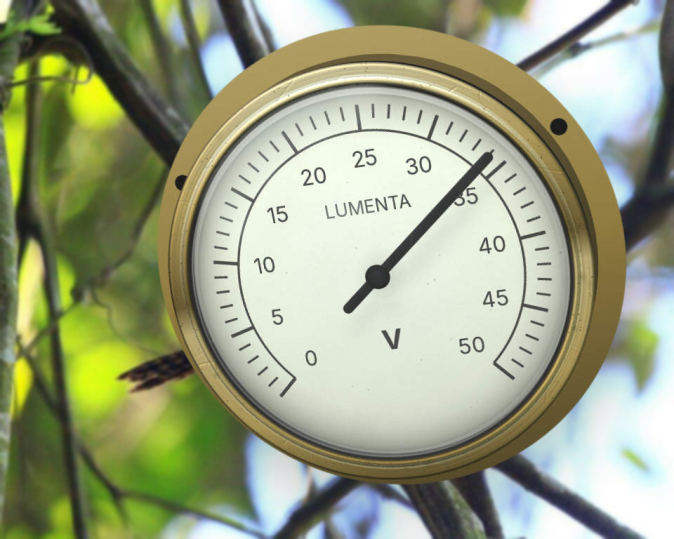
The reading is 34 V
